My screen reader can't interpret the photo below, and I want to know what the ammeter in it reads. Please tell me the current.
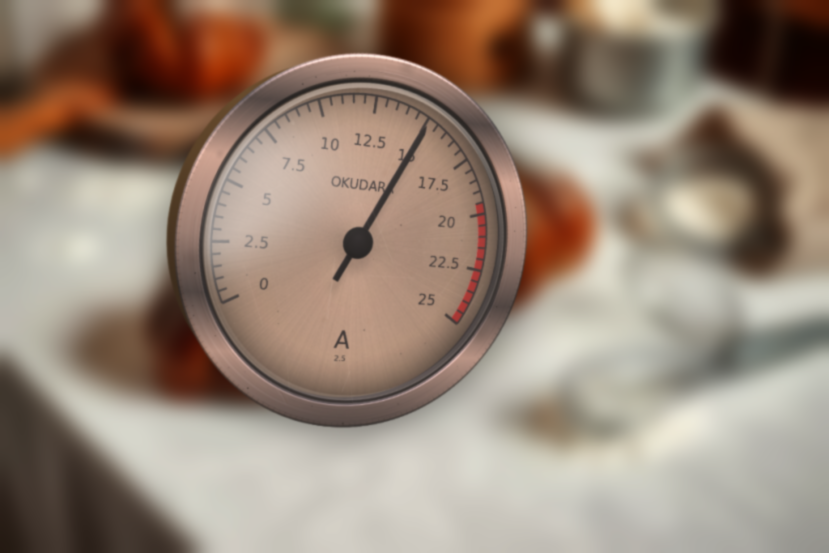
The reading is 15 A
